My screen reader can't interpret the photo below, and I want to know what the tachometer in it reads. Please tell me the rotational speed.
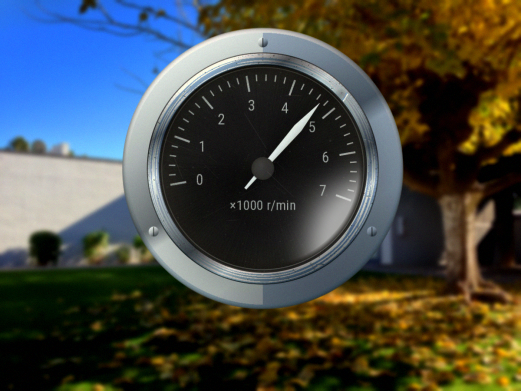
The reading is 4700 rpm
